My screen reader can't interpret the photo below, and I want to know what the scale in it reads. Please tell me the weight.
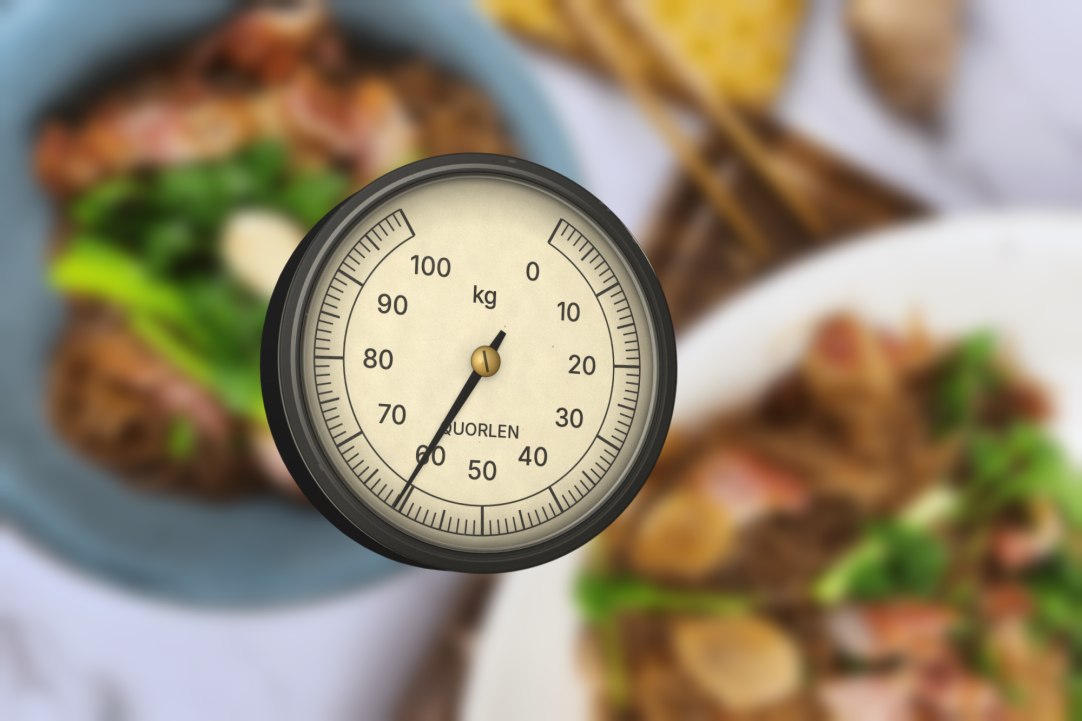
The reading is 61 kg
